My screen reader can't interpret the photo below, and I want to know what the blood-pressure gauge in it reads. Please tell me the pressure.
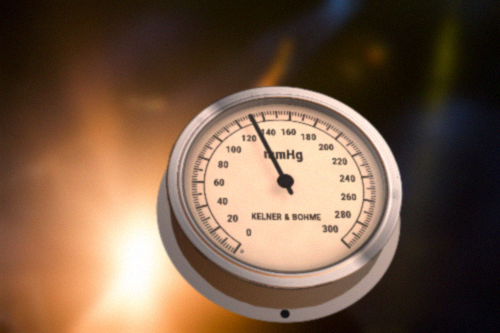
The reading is 130 mmHg
